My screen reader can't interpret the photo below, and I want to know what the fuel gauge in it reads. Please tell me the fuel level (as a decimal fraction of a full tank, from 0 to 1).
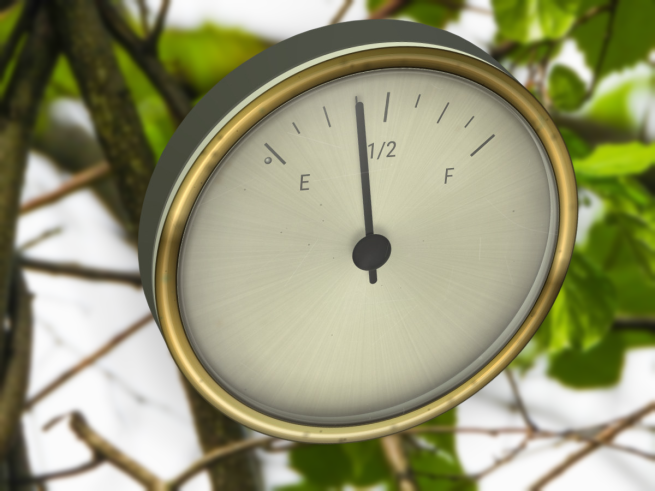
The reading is 0.375
